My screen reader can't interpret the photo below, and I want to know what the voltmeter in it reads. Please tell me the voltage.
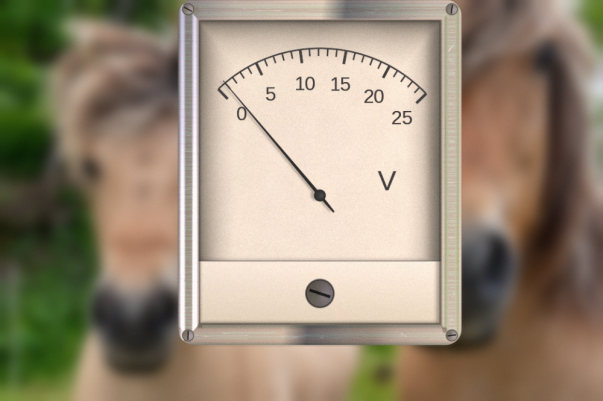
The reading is 1 V
